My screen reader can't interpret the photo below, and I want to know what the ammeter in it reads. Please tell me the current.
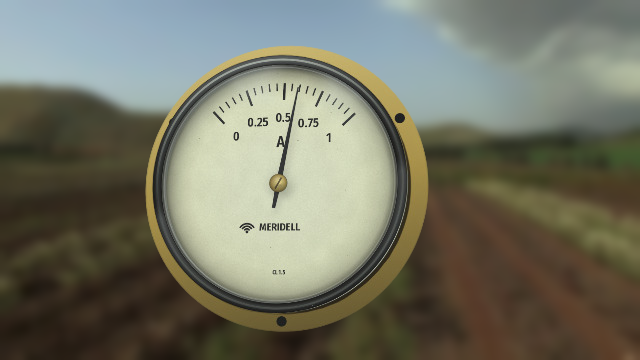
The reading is 0.6 A
